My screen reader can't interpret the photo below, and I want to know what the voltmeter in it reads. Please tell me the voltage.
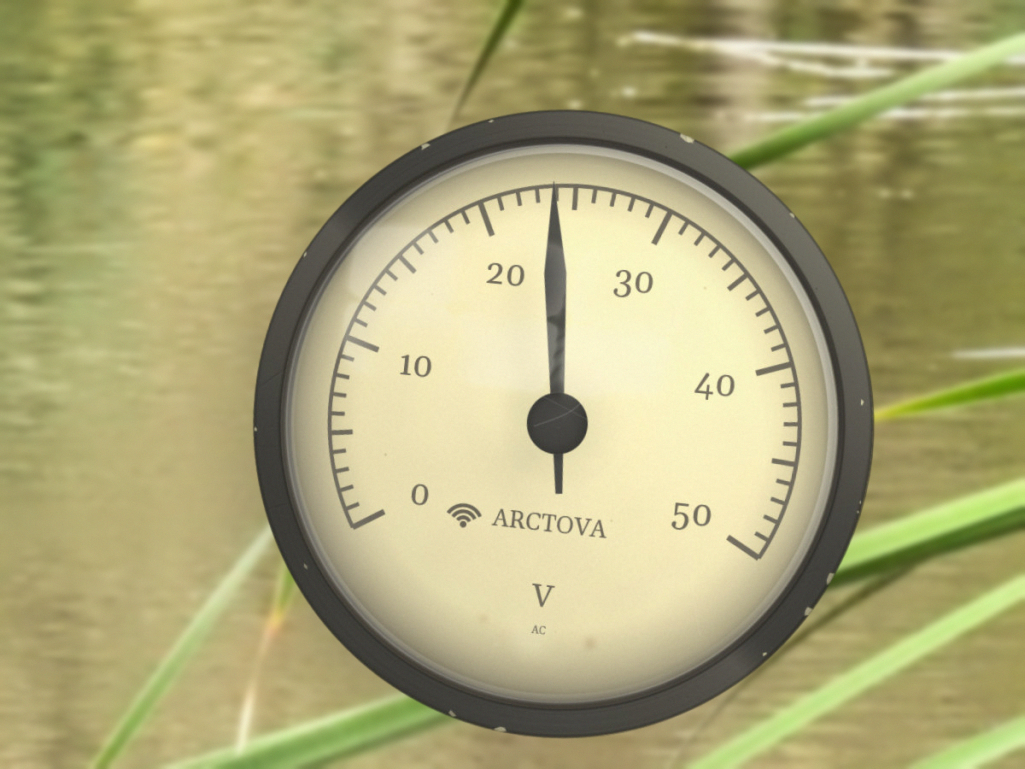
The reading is 24 V
